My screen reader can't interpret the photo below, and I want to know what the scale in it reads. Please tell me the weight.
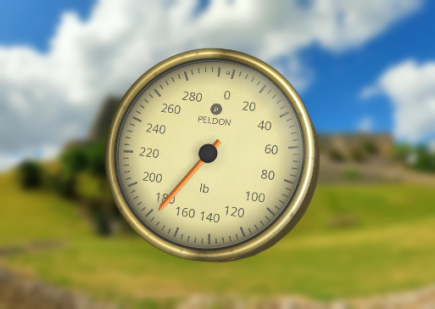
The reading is 176 lb
